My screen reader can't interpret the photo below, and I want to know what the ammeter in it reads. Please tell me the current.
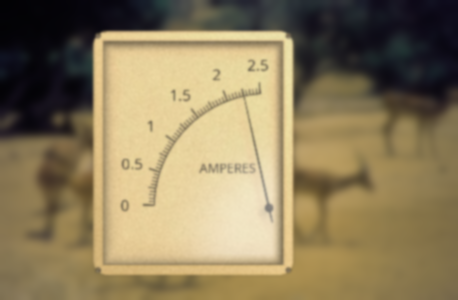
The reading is 2.25 A
